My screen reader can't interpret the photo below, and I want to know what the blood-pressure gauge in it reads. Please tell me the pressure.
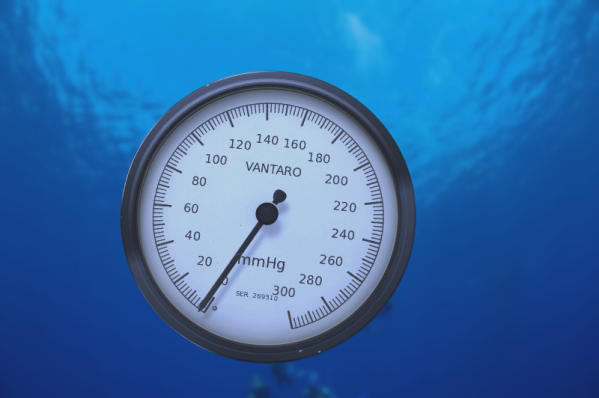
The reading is 2 mmHg
